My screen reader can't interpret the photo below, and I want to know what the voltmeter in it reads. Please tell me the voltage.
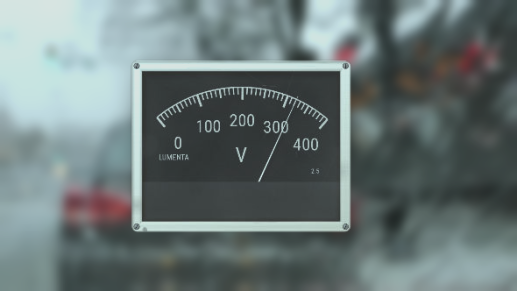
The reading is 320 V
